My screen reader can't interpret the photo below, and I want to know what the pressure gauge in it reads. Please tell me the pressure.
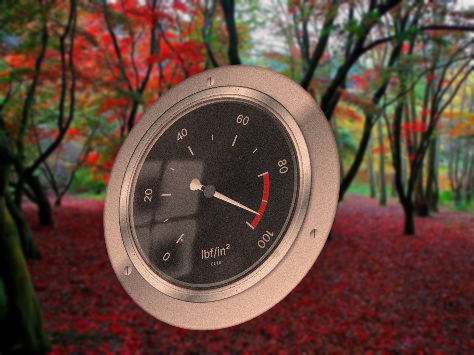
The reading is 95 psi
